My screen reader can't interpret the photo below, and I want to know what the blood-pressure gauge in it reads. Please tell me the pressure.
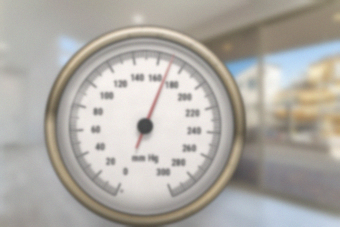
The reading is 170 mmHg
